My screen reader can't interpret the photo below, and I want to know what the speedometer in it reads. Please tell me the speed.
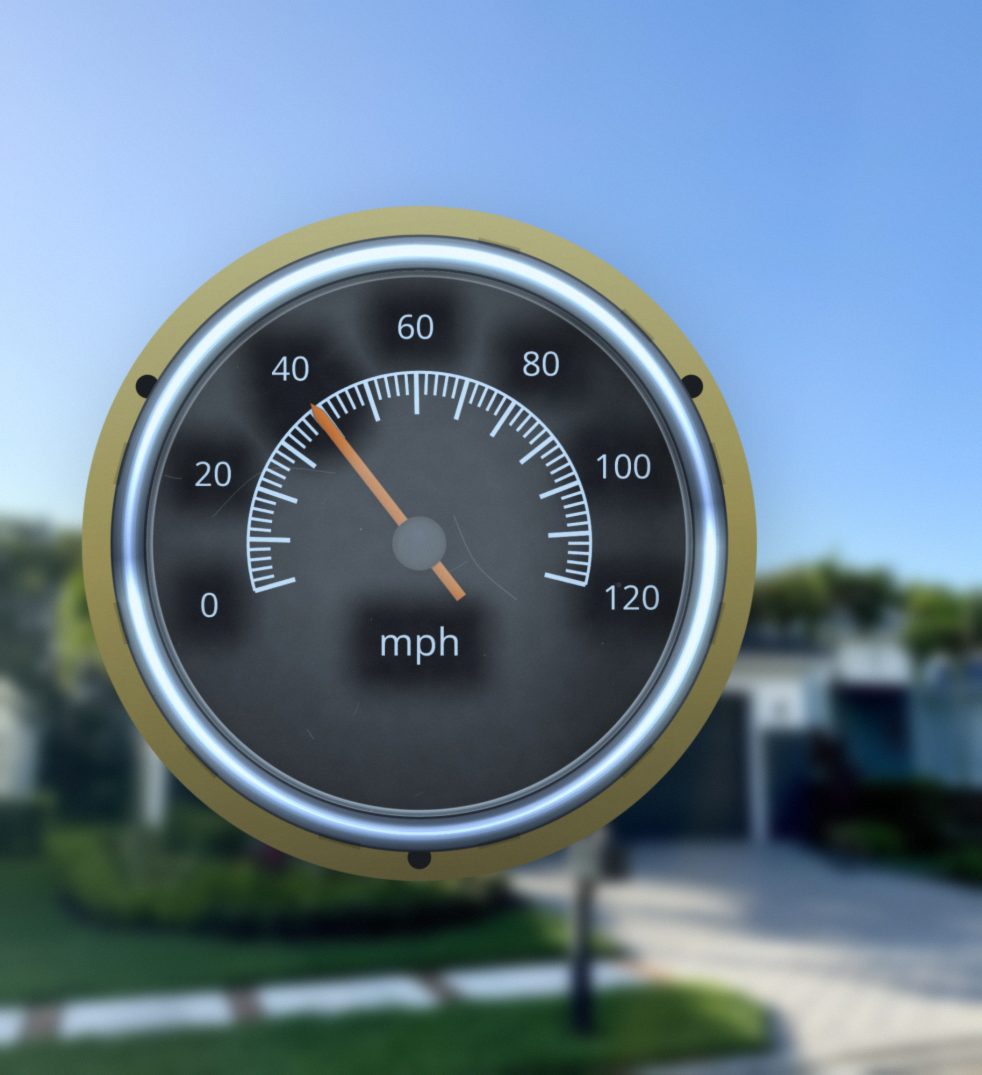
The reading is 39 mph
